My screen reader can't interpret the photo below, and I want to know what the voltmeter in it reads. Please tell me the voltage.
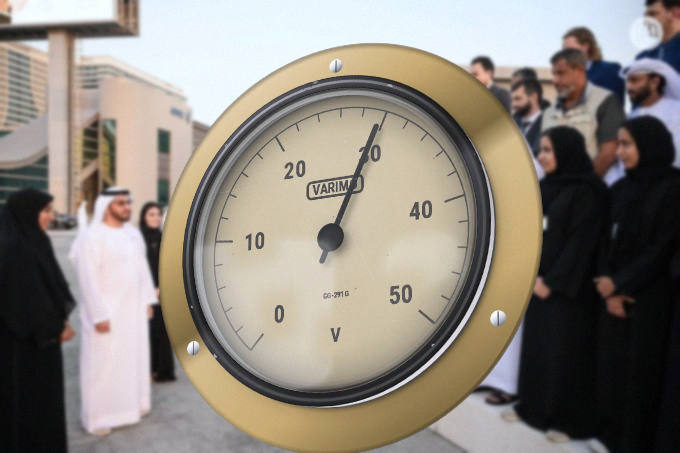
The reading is 30 V
